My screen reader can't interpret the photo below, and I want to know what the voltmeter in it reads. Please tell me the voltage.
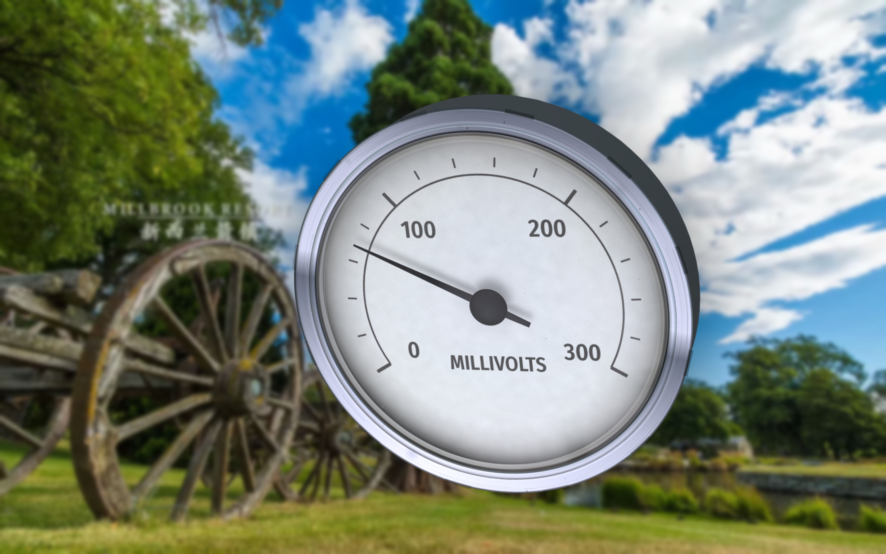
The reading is 70 mV
